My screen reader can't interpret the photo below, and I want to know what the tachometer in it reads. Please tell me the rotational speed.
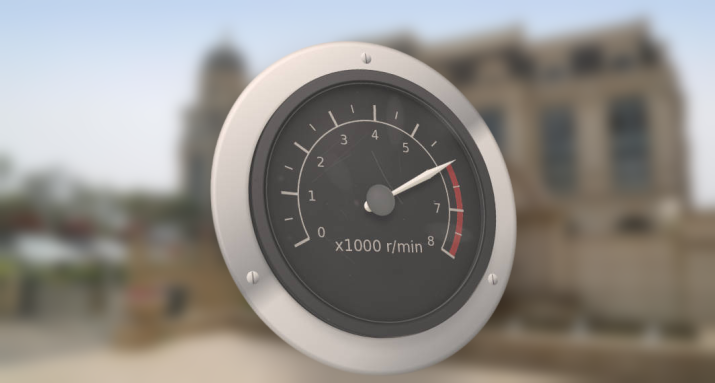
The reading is 6000 rpm
